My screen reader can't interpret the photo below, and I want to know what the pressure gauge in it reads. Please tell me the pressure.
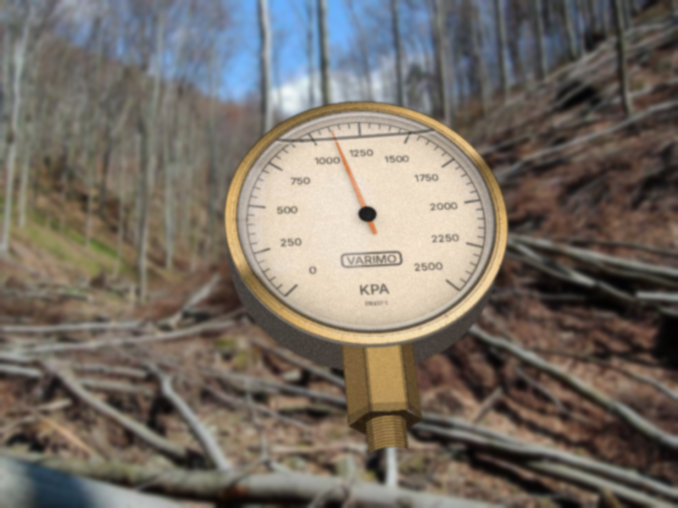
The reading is 1100 kPa
